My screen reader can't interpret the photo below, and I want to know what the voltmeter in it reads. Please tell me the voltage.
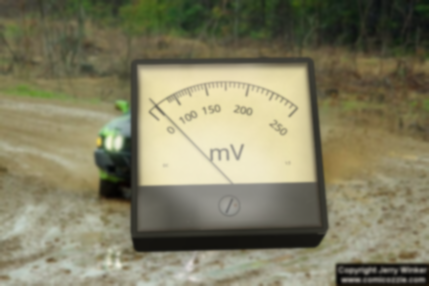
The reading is 50 mV
